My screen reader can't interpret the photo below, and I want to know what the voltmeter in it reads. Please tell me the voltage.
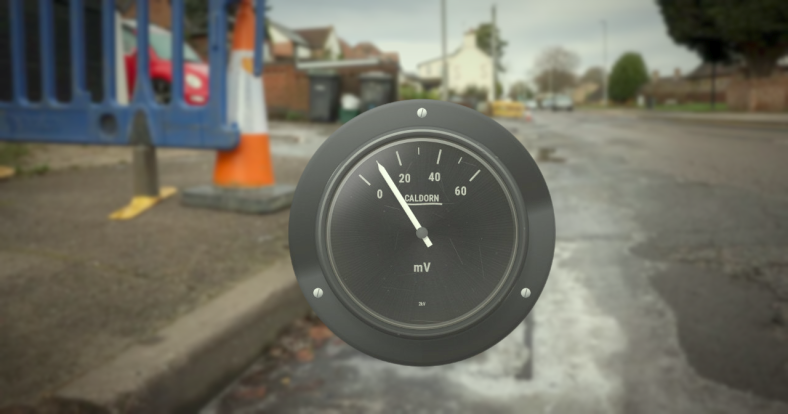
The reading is 10 mV
